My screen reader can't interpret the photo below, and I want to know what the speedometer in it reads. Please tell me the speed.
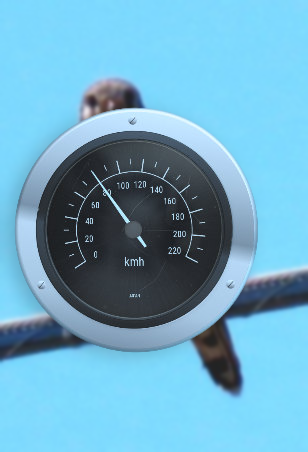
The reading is 80 km/h
